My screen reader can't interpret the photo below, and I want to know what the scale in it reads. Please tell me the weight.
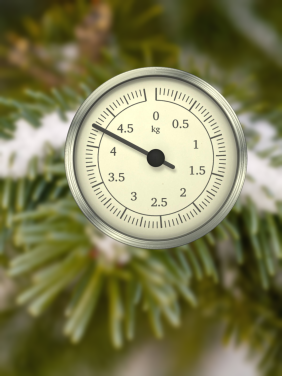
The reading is 4.25 kg
